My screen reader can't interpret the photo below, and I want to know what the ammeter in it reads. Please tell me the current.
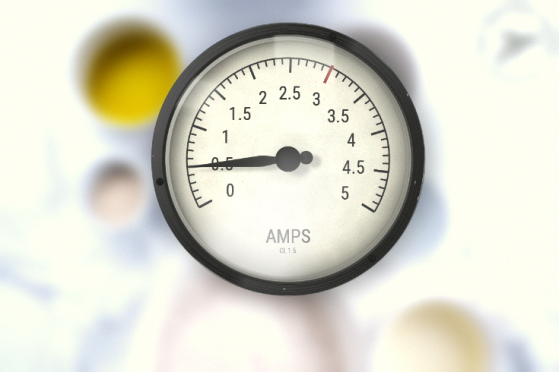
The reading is 0.5 A
